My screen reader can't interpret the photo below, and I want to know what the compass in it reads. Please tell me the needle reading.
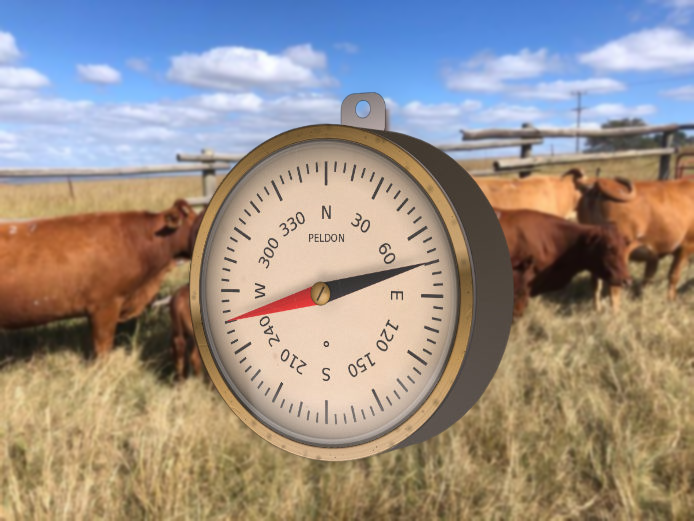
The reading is 255 °
